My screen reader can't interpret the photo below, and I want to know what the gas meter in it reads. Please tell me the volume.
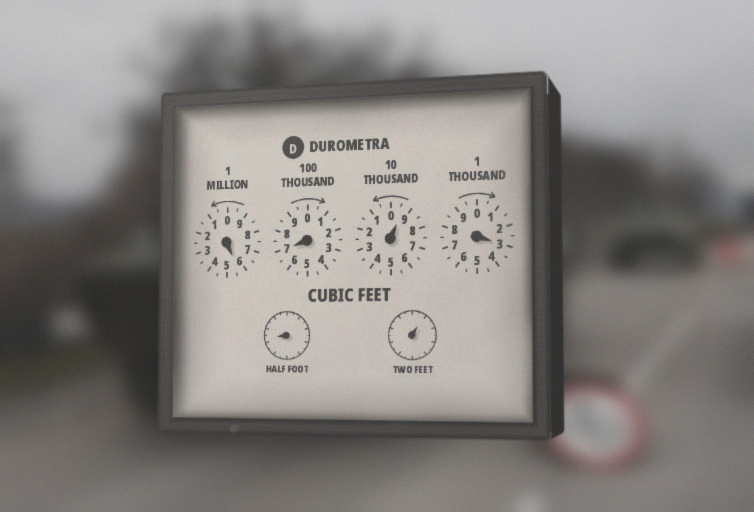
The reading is 569300 ft³
